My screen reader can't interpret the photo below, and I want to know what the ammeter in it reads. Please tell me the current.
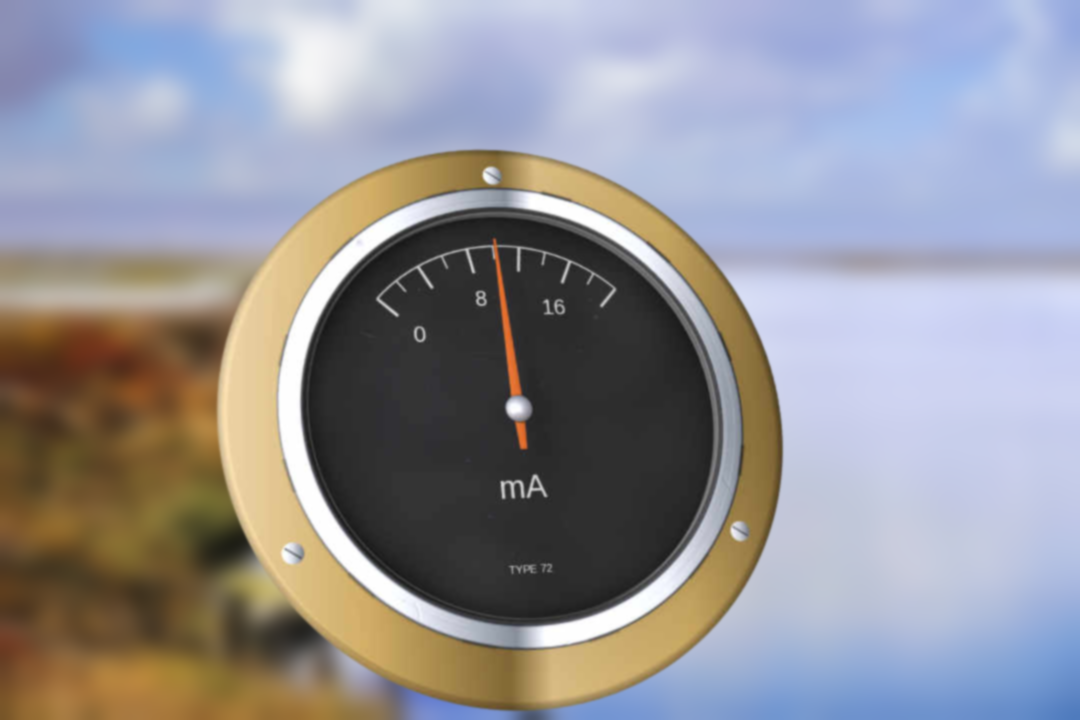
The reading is 10 mA
